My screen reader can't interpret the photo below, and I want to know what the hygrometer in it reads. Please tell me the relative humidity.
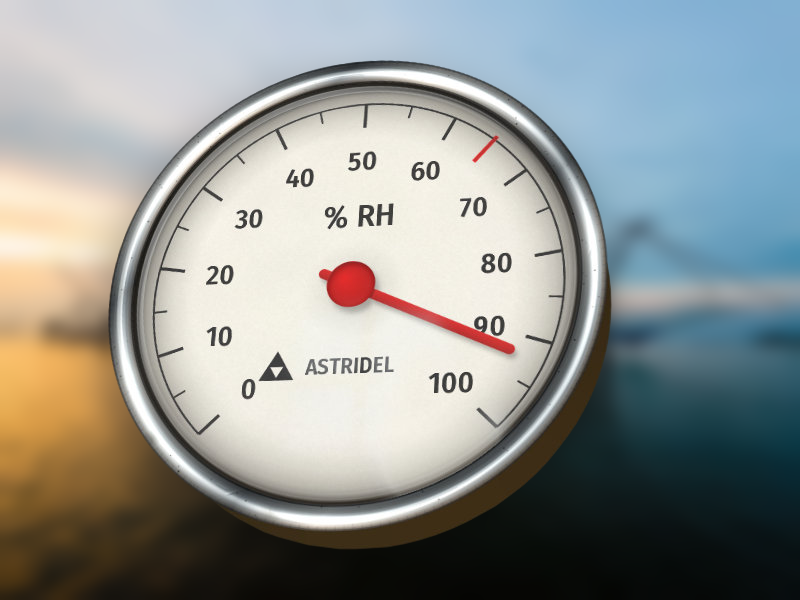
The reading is 92.5 %
